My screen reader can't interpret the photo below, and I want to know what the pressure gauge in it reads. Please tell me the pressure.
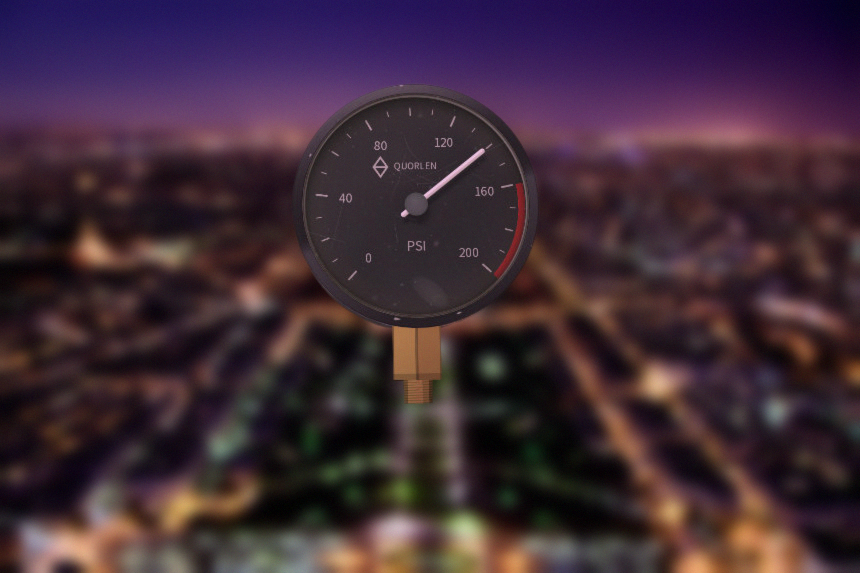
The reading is 140 psi
